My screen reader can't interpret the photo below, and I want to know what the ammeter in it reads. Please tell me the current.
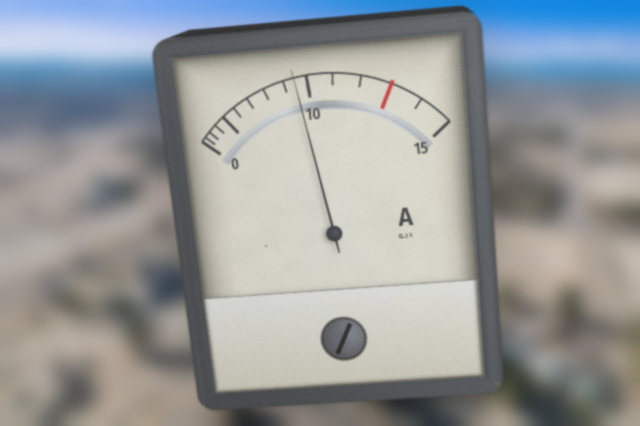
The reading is 9.5 A
